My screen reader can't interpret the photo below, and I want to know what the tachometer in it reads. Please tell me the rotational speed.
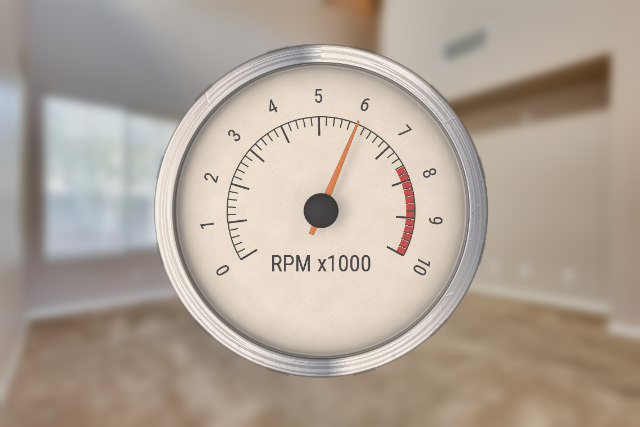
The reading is 6000 rpm
